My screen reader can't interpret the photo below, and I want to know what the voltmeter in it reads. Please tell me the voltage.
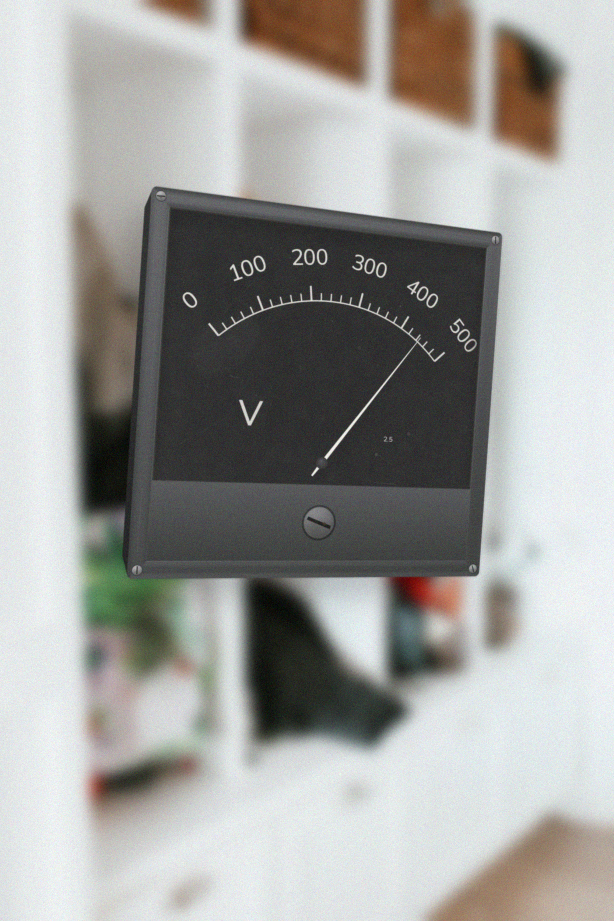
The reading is 440 V
